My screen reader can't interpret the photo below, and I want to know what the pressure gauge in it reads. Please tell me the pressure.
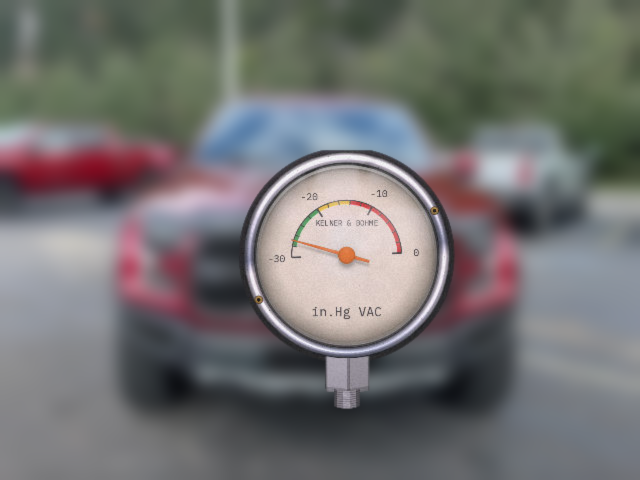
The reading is -27 inHg
